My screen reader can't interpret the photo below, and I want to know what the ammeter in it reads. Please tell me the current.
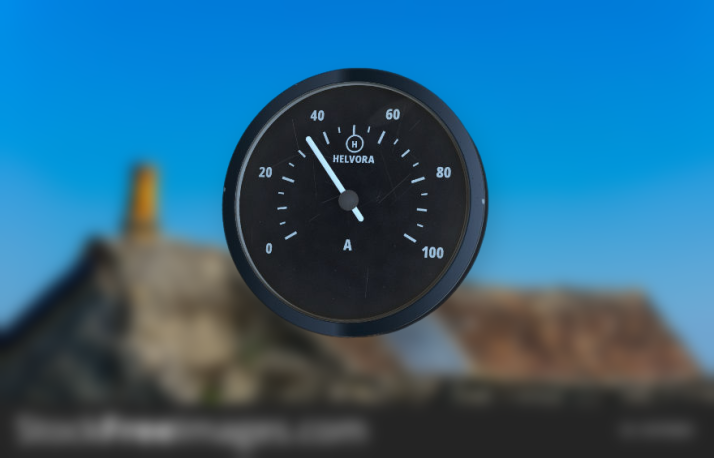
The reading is 35 A
